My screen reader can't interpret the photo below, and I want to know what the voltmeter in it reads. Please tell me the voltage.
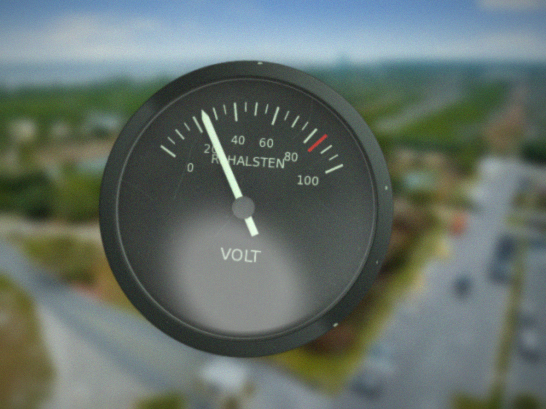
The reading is 25 V
